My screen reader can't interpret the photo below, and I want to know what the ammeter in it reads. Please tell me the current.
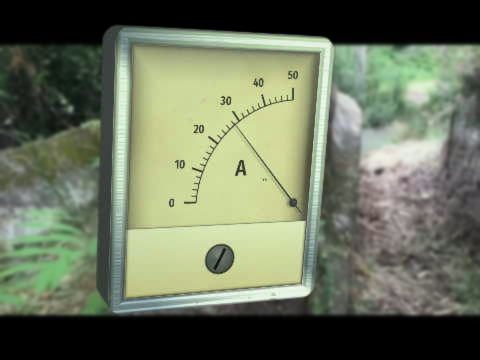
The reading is 28 A
